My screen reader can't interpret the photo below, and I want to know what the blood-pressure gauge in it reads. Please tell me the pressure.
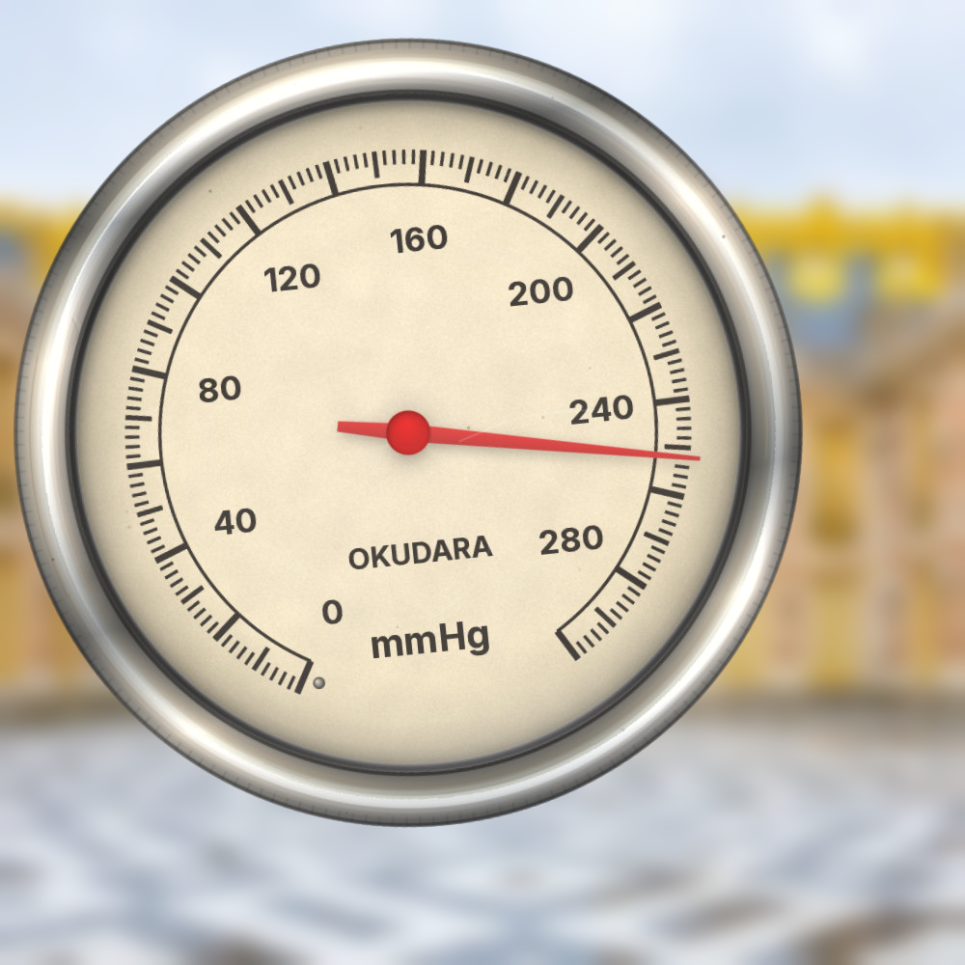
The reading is 252 mmHg
